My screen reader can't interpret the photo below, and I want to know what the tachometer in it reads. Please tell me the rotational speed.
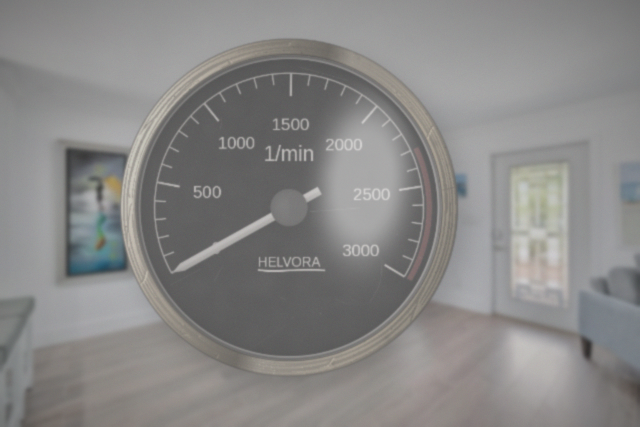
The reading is 0 rpm
